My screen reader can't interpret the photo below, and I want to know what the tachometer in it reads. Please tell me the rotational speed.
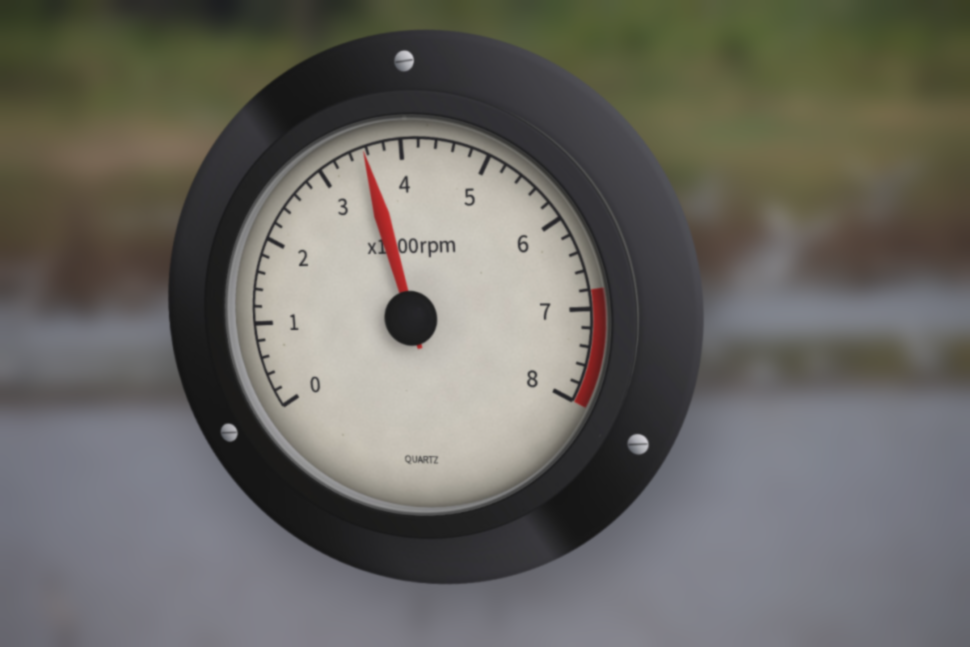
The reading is 3600 rpm
